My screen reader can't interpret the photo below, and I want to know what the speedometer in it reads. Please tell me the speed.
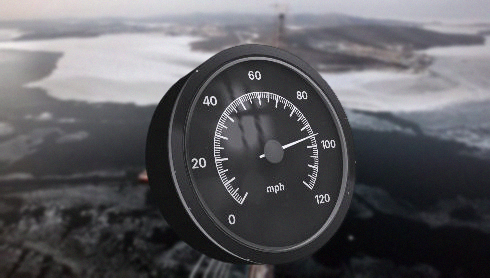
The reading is 95 mph
